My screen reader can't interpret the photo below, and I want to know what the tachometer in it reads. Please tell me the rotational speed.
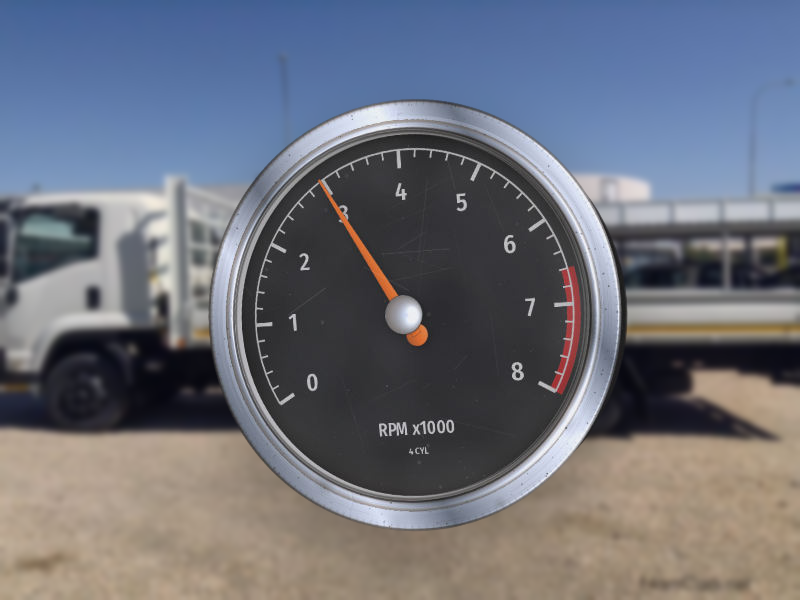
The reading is 3000 rpm
